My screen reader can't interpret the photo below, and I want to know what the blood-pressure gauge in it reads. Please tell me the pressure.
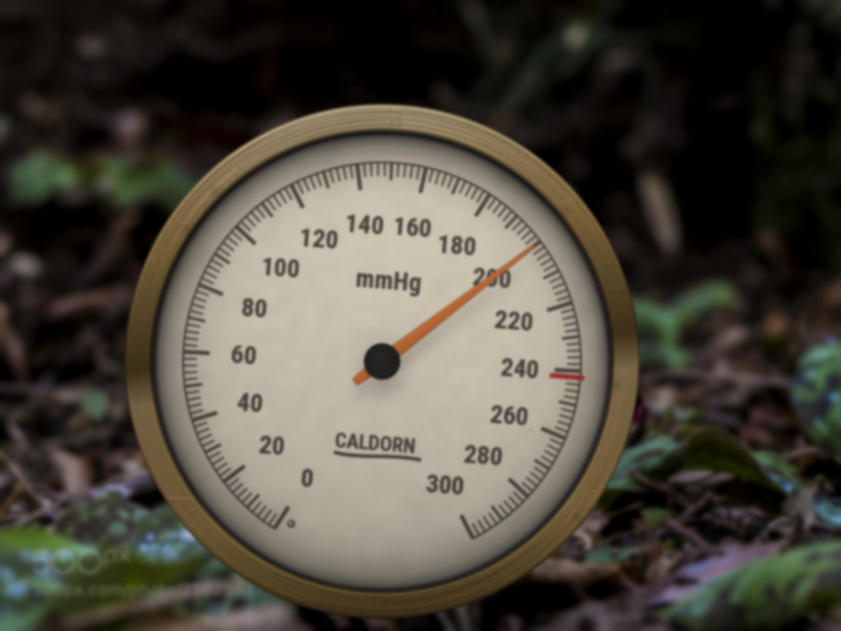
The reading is 200 mmHg
